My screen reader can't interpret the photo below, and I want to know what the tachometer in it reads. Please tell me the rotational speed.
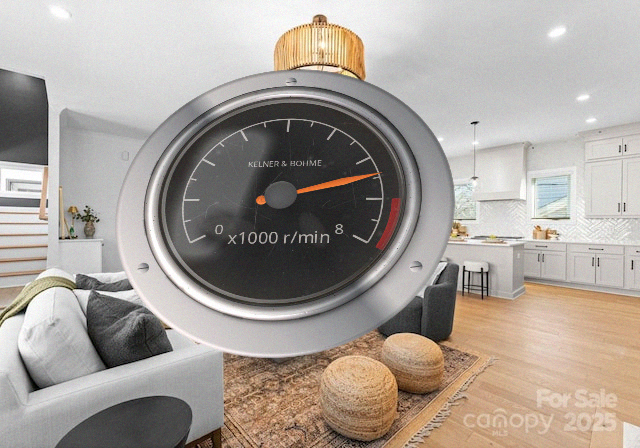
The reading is 6500 rpm
